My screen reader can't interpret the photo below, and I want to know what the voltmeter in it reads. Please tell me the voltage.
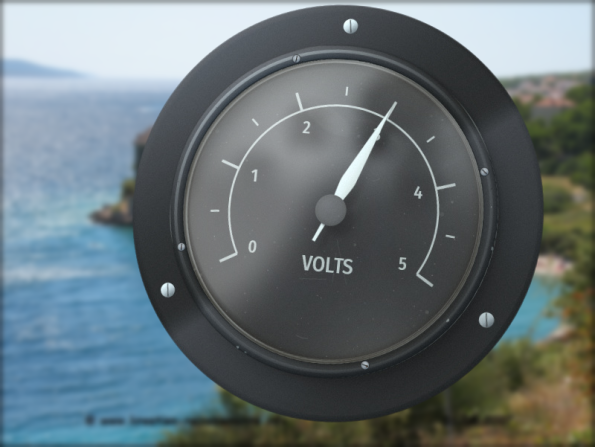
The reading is 3 V
